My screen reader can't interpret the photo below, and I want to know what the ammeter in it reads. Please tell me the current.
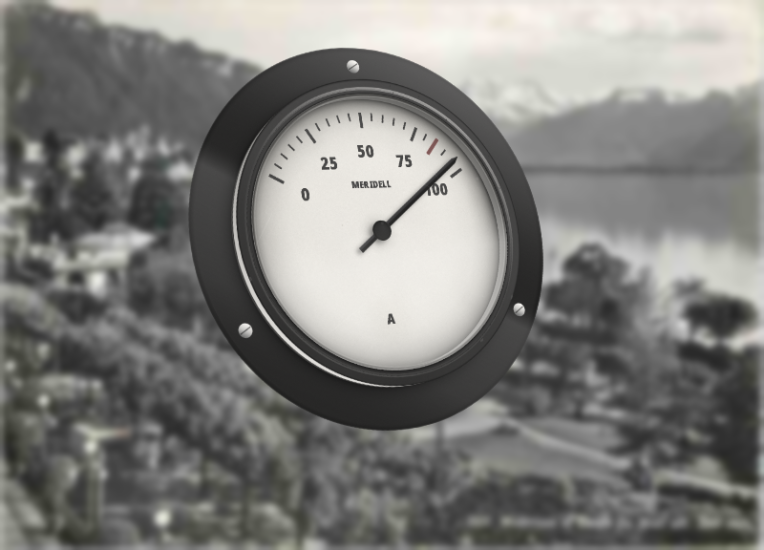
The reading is 95 A
